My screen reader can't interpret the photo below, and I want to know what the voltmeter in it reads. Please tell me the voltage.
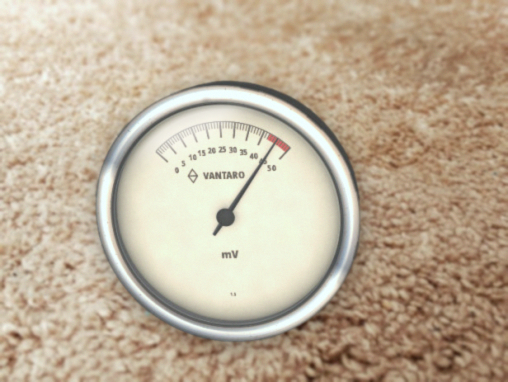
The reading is 45 mV
